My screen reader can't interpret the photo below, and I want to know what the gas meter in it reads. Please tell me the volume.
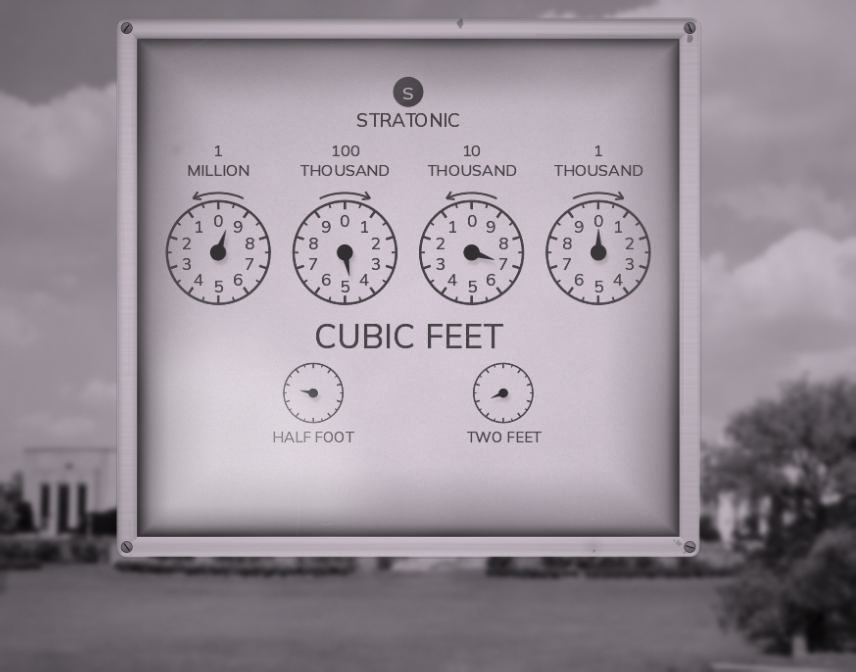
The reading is 947000 ft³
